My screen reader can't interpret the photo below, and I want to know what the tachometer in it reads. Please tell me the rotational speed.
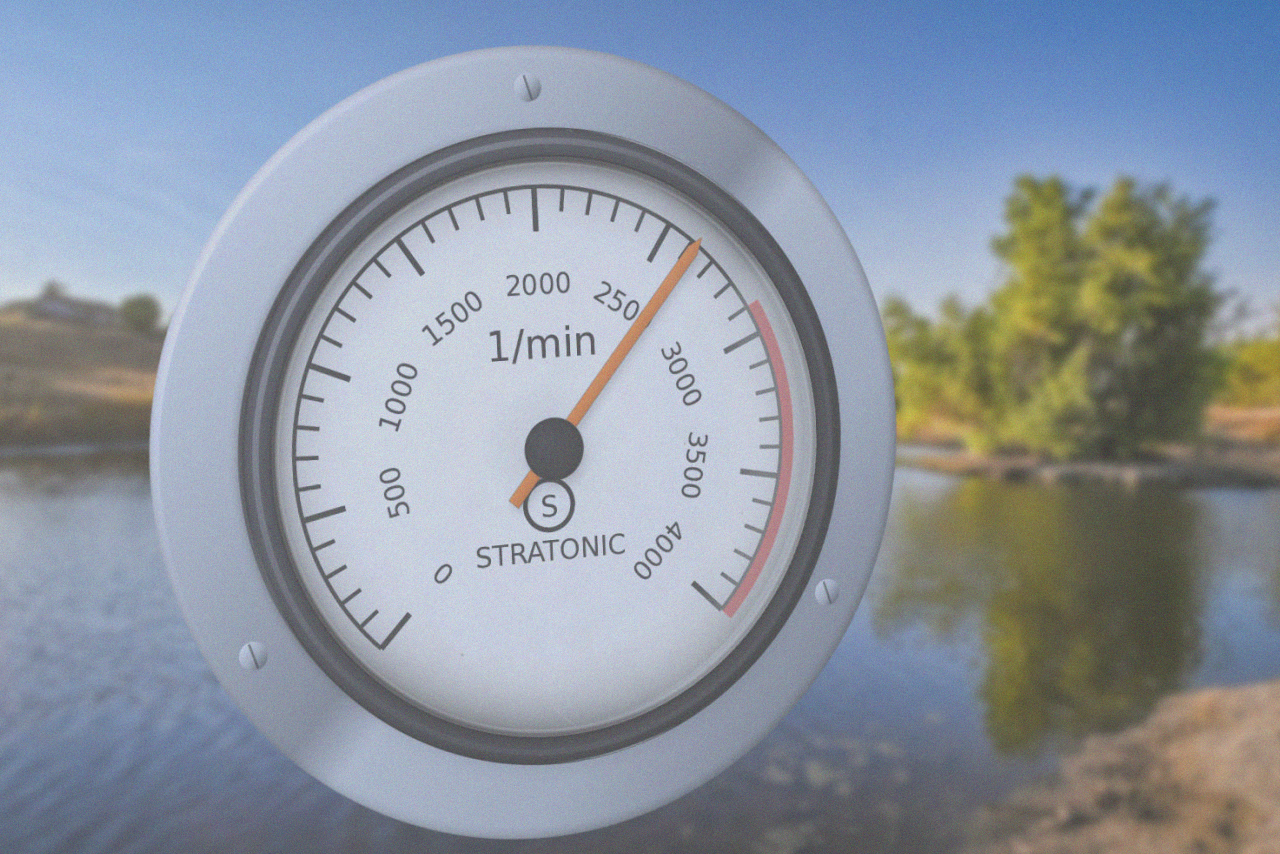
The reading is 2600 rpm
